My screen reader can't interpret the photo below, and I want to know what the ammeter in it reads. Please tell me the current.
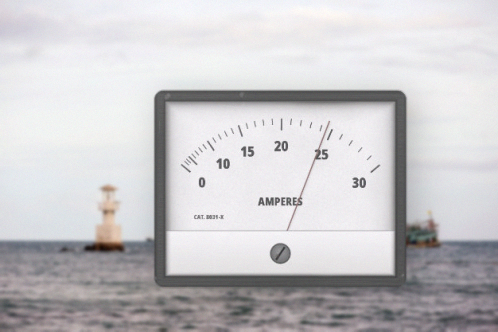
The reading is 24.5 A
